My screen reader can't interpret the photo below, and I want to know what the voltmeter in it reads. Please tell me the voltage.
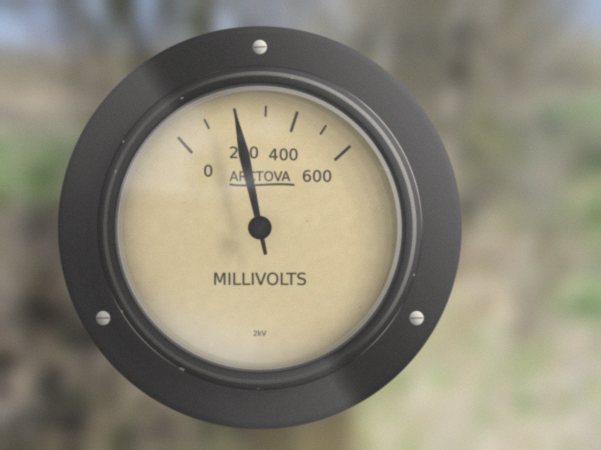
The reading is 200 mV
